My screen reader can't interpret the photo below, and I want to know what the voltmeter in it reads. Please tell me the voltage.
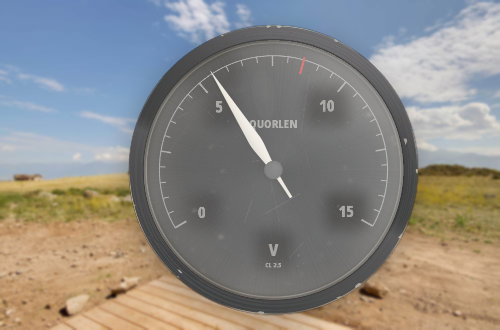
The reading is 5.5 V
